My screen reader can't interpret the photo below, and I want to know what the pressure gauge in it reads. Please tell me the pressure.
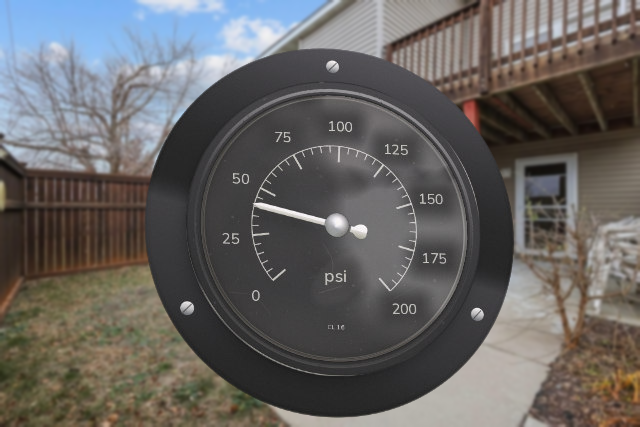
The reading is 40 psi
